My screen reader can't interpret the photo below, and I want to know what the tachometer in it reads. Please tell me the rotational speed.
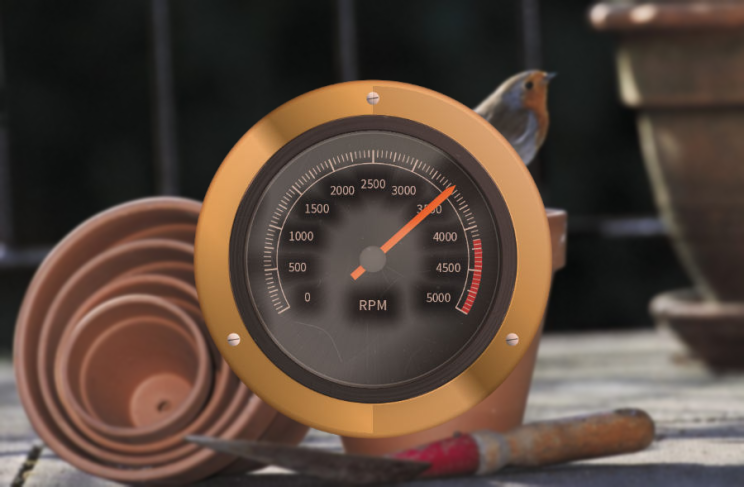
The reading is 3500 rpm
